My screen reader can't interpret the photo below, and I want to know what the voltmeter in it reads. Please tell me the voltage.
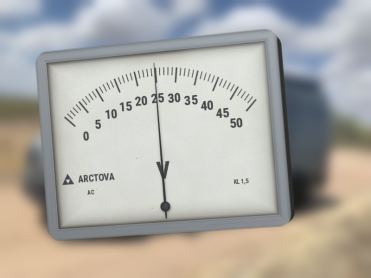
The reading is 25 V
